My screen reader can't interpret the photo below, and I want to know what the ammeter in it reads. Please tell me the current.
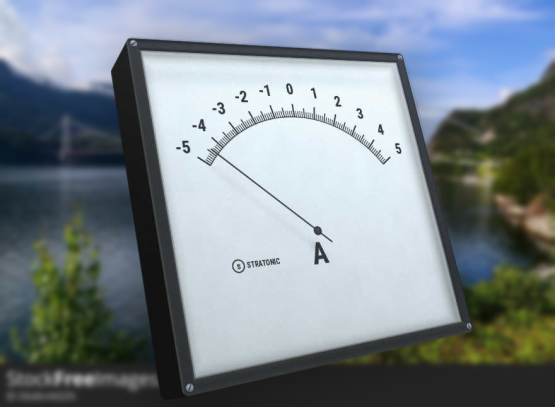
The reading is -4.5 A
